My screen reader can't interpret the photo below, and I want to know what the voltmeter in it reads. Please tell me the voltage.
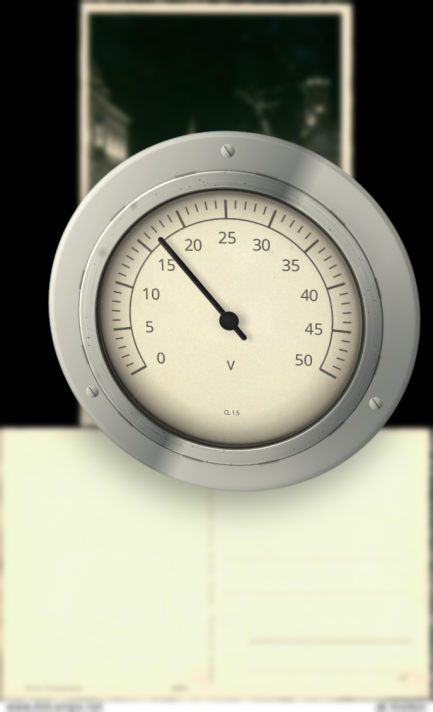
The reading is 17 V
